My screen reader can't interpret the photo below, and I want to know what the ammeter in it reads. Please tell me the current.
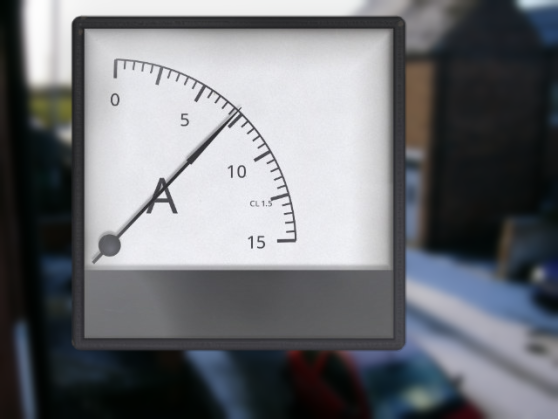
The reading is 7.25 A
